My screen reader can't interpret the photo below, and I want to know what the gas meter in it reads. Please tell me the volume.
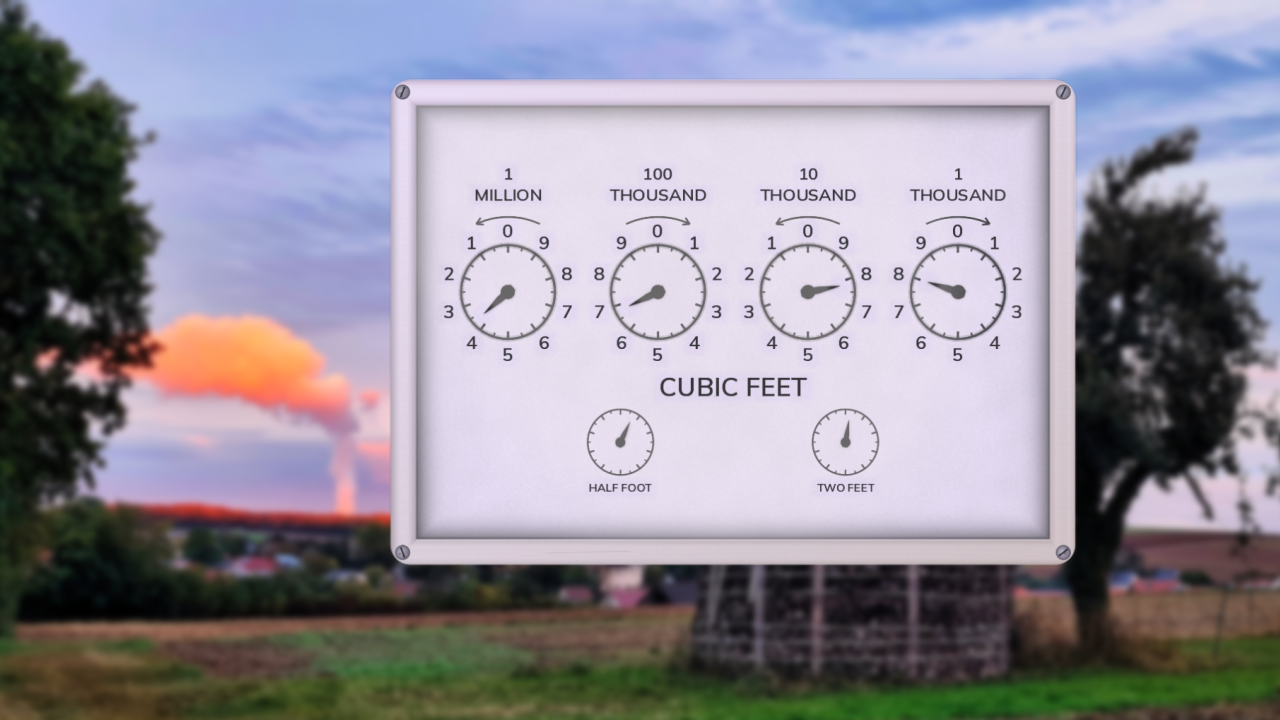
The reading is 367800 ft³
